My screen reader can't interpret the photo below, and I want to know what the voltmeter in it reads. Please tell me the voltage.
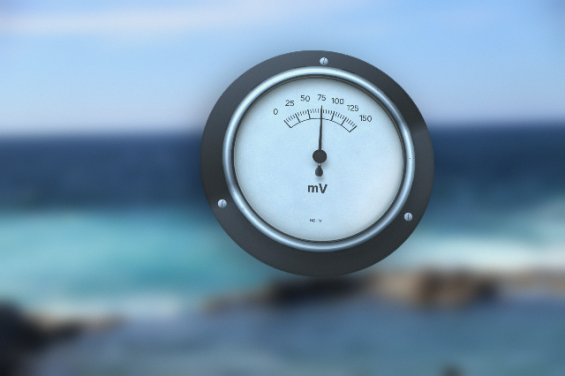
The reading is 75 mV
